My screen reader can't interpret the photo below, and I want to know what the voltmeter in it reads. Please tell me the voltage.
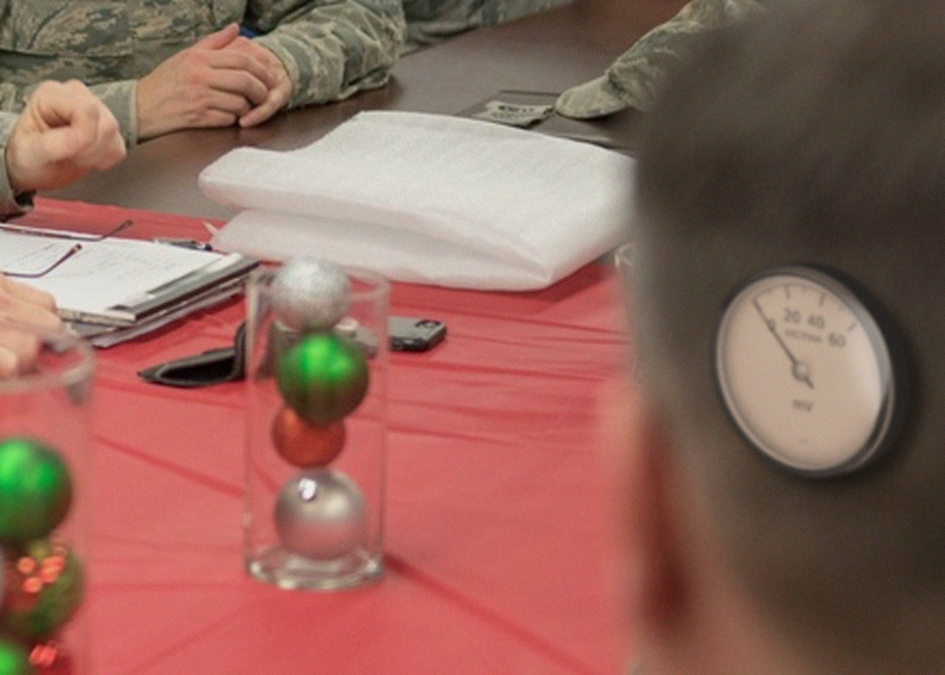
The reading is 0 mV
